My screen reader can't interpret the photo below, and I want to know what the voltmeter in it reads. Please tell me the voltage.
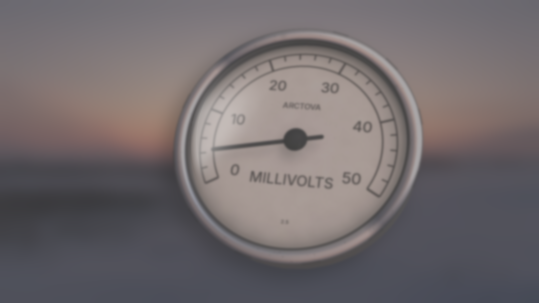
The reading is 4 mV
